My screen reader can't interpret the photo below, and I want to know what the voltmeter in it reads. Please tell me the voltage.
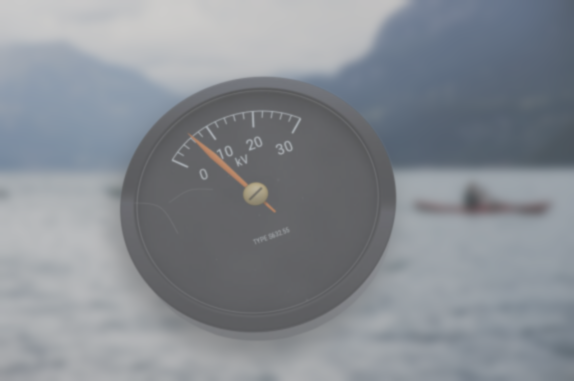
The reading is 6 kV
